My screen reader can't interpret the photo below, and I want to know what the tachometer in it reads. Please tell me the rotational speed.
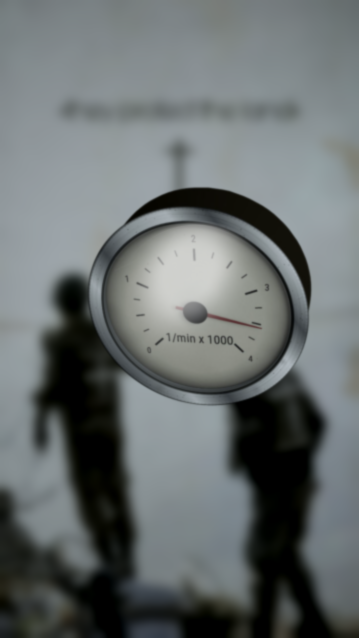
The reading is 3500 rpm
